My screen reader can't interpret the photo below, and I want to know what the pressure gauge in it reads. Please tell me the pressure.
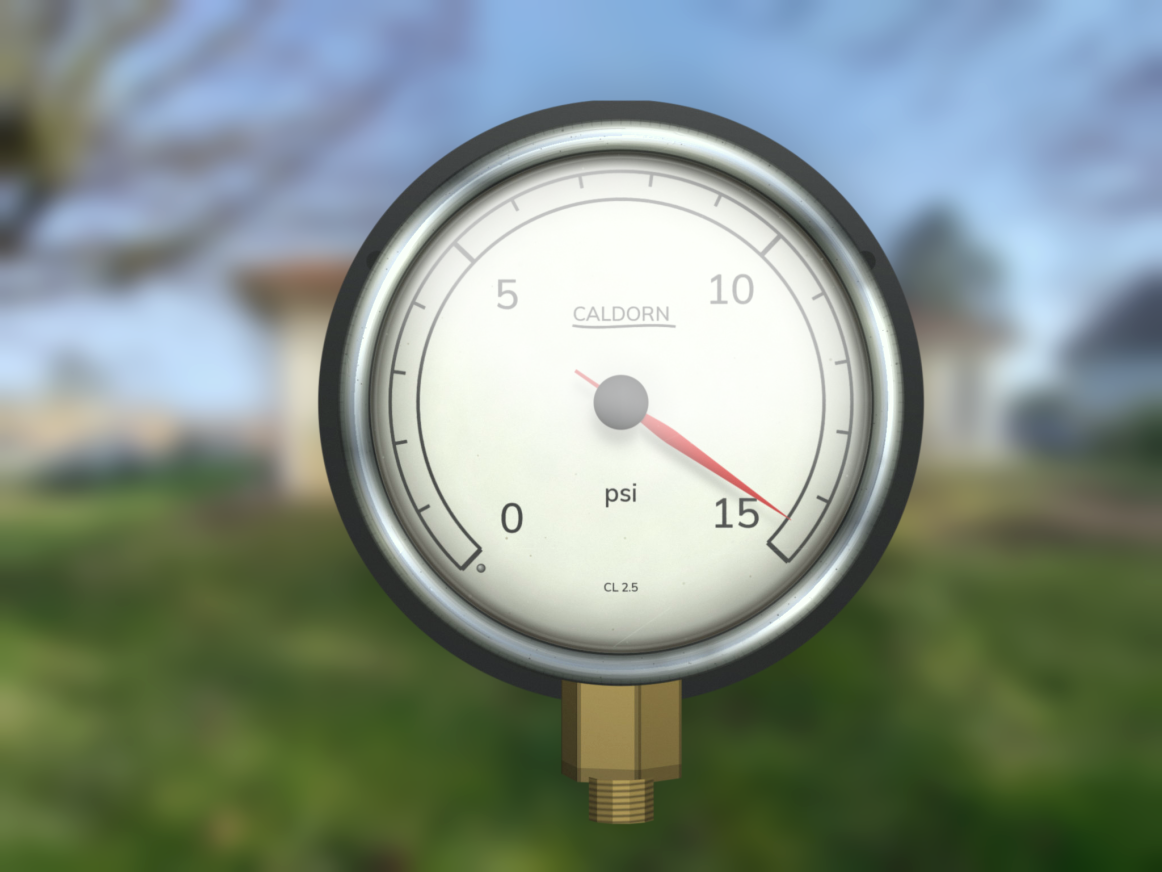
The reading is 14.5 psi
